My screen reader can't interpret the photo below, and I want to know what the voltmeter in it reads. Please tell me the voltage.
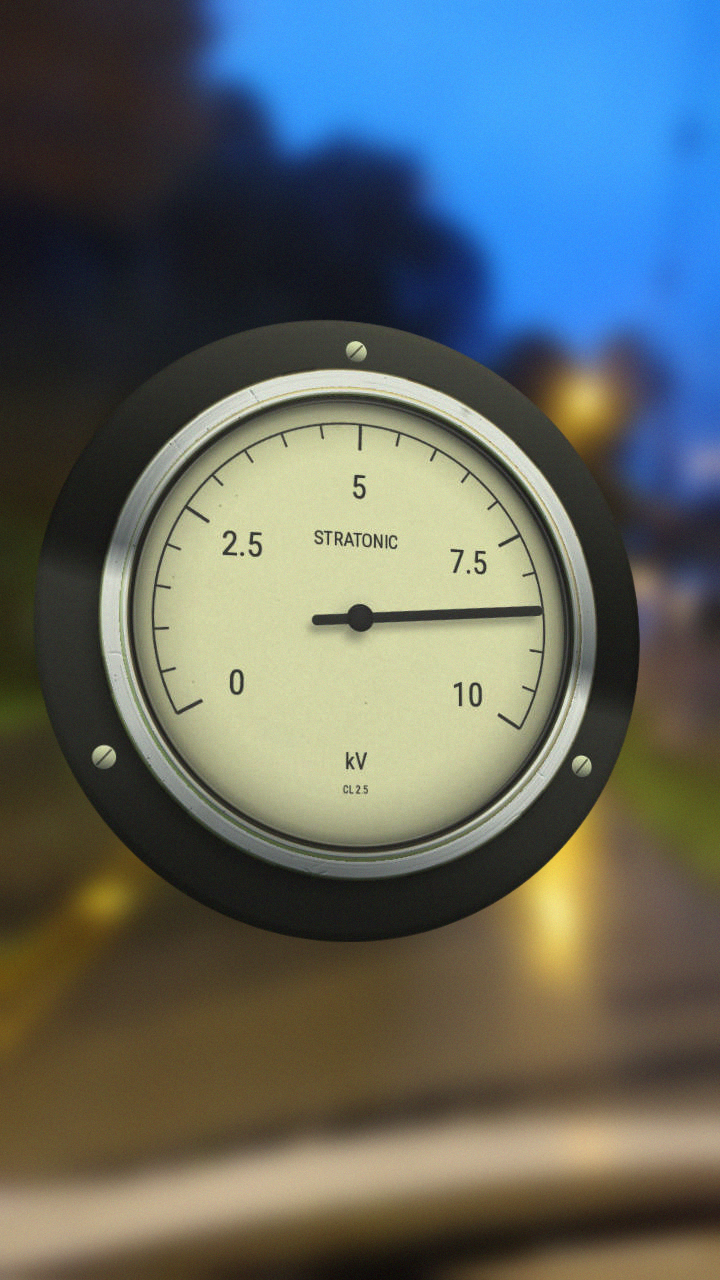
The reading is 8.5 kV
